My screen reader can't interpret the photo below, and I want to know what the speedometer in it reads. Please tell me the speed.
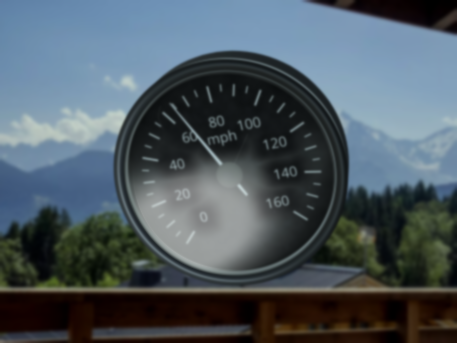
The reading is 65 mph
